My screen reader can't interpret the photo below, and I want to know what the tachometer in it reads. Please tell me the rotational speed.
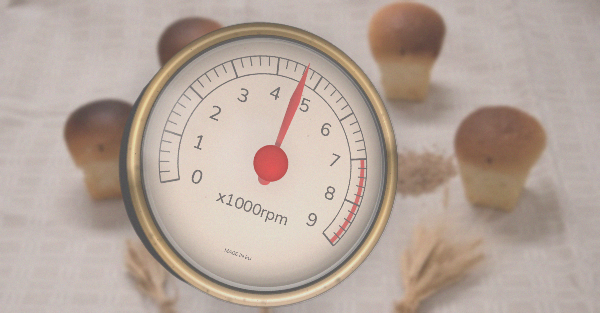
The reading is 4600 rpm
